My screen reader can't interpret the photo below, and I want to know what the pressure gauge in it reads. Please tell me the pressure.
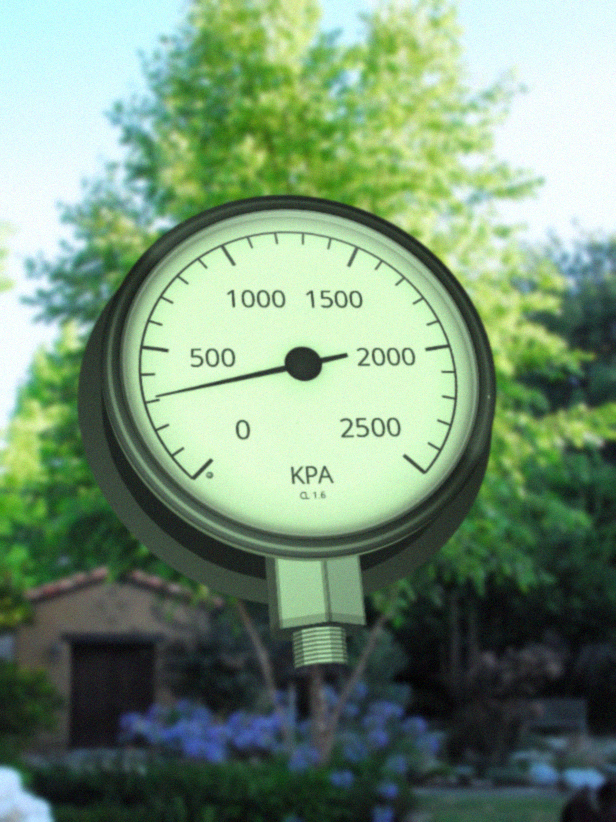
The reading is 300 kPa
